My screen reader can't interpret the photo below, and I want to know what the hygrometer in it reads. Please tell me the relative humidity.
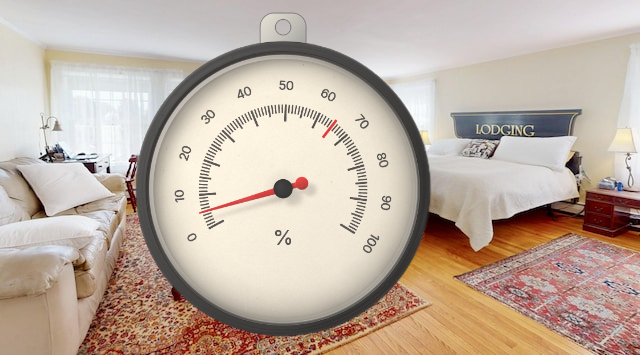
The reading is 5 %
